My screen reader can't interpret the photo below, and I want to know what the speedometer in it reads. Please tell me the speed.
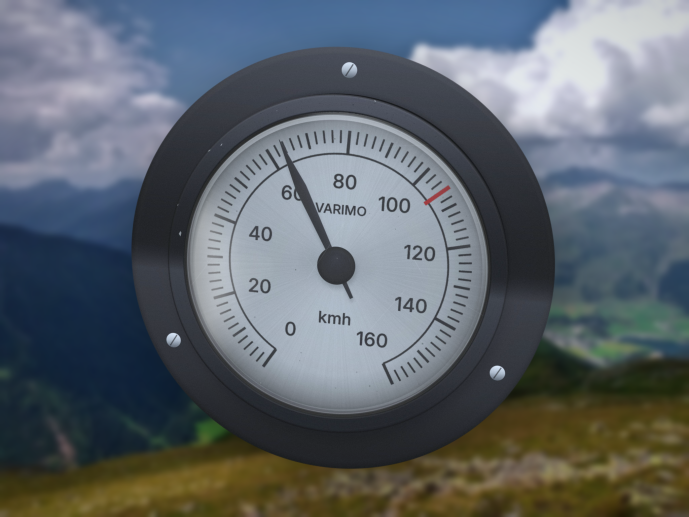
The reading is 64 km/h
